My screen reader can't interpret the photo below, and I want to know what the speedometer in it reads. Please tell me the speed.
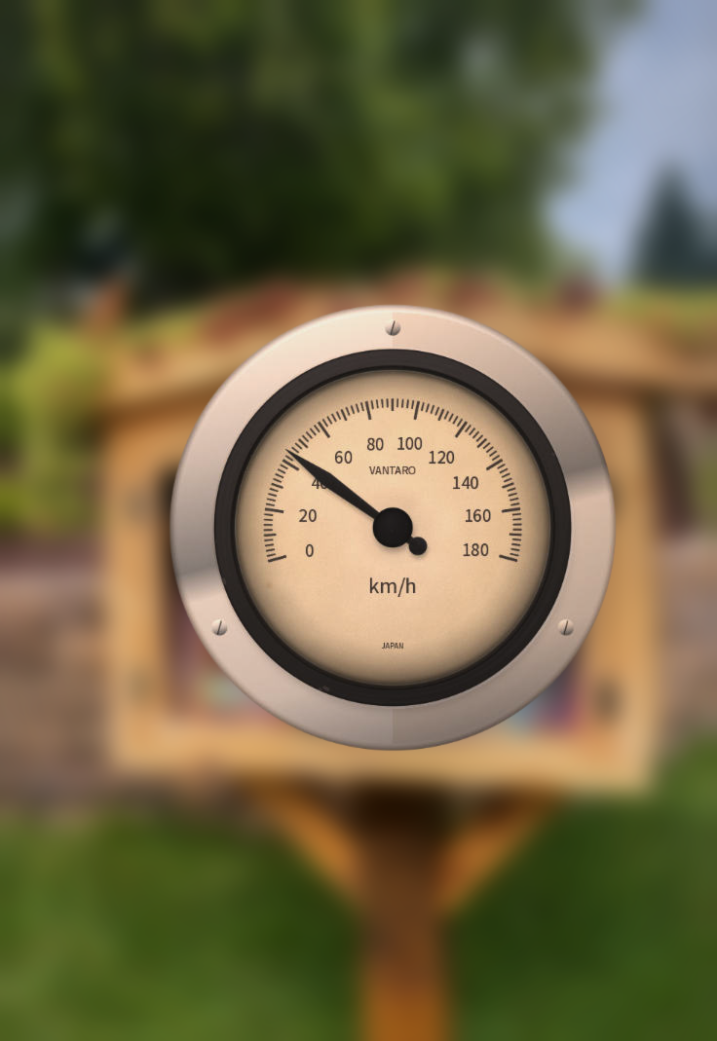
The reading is 44 km/h
